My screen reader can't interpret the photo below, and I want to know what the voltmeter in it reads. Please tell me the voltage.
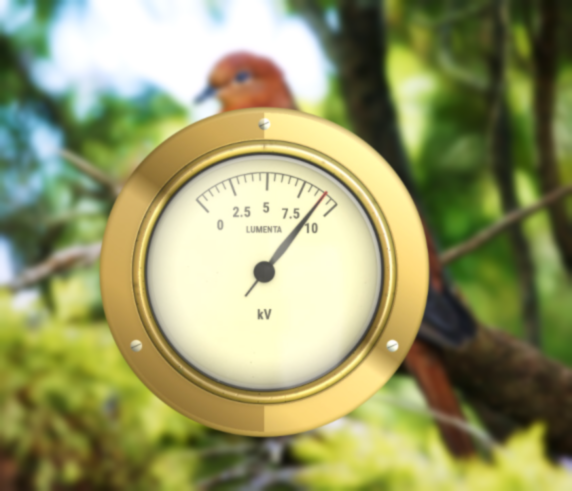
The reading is 9 kV
